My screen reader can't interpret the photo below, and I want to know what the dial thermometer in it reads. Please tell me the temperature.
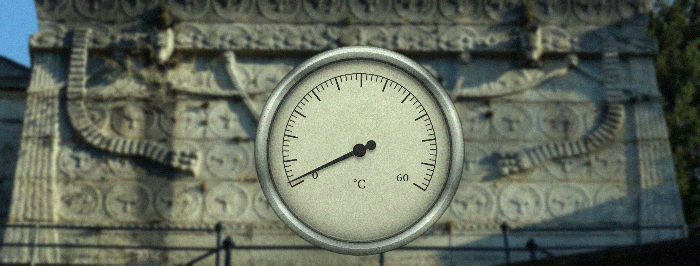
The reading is 1 °C
